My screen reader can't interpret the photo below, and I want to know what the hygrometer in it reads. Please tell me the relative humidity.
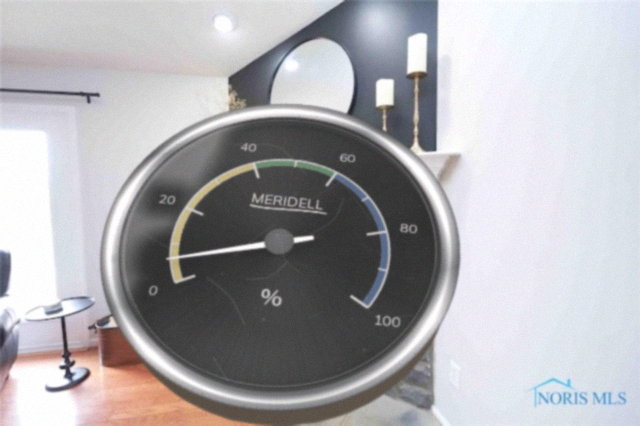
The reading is 5 %
